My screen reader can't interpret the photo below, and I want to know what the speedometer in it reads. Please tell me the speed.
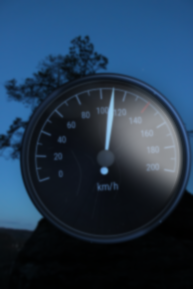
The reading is 110 km/h
